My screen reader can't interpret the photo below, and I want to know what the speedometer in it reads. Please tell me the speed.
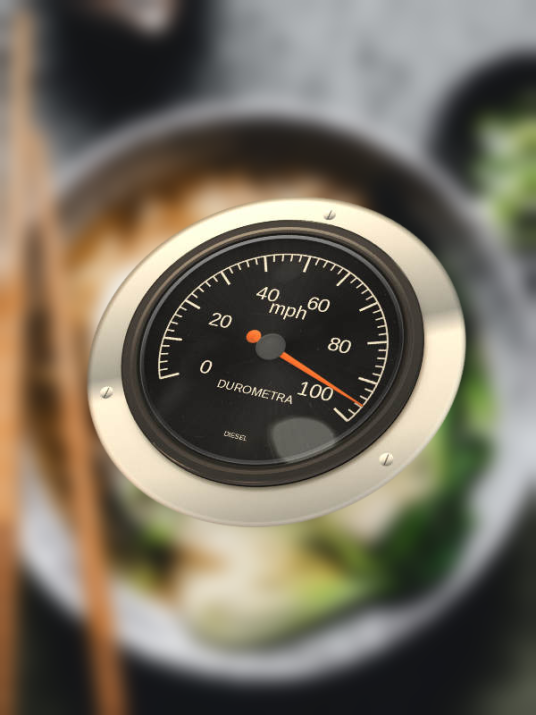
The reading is 96 mph
